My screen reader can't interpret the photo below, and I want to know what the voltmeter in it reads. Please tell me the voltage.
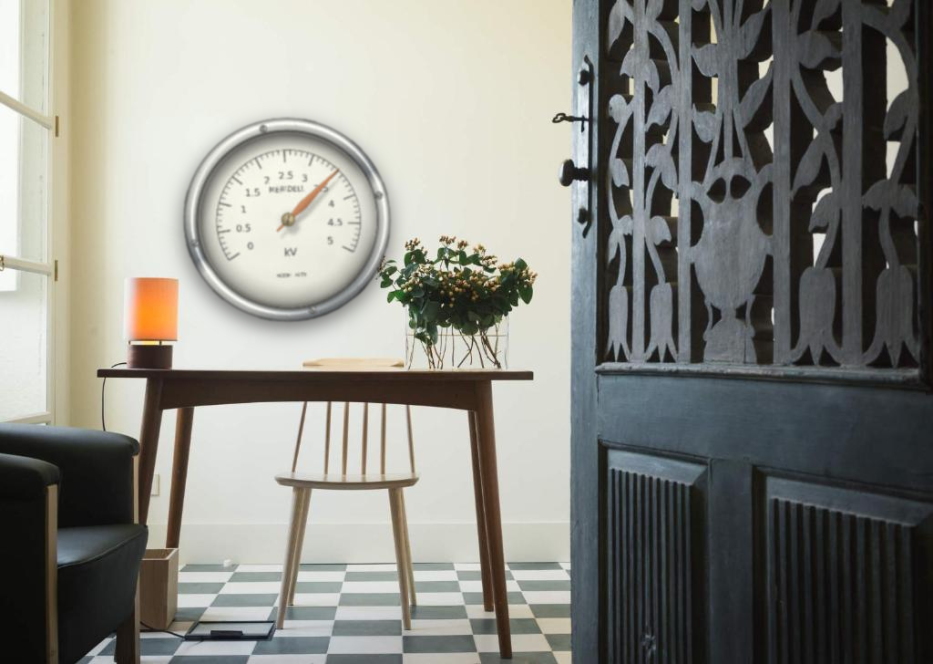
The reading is 3.5 kV
